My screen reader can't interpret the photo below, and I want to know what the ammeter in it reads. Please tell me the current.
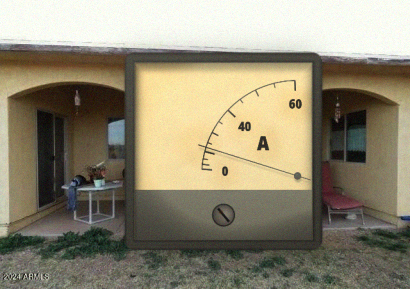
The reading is 22.5 A
